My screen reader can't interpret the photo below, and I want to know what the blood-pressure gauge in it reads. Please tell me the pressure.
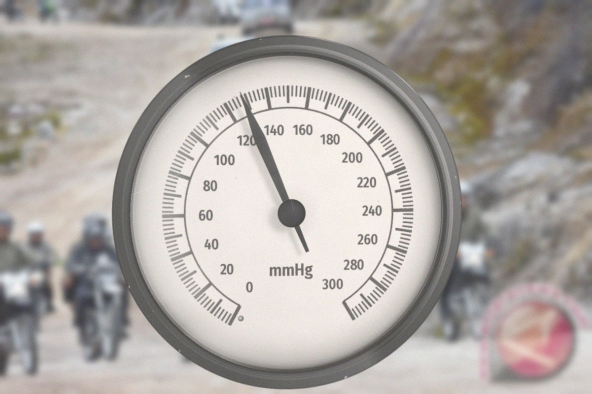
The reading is 128 mmHg
